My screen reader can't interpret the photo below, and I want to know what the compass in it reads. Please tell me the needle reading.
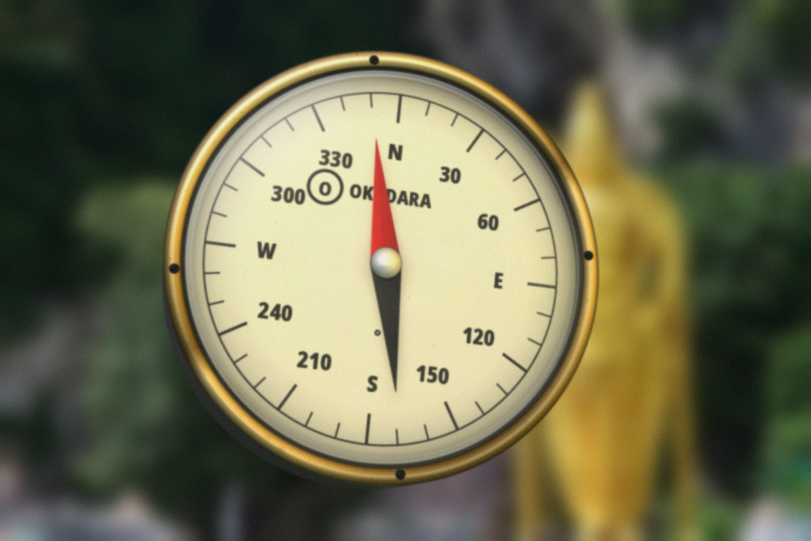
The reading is 350 °
